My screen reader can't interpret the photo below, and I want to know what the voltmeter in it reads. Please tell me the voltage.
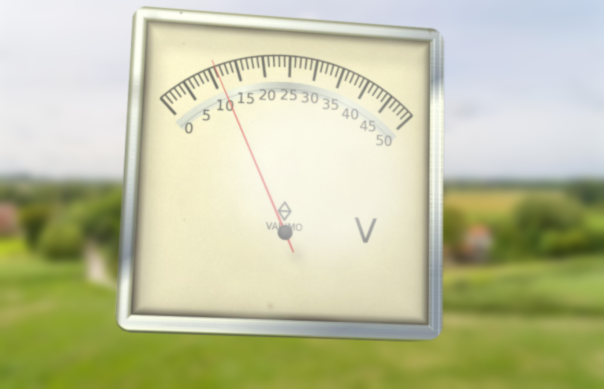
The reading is 11 V
